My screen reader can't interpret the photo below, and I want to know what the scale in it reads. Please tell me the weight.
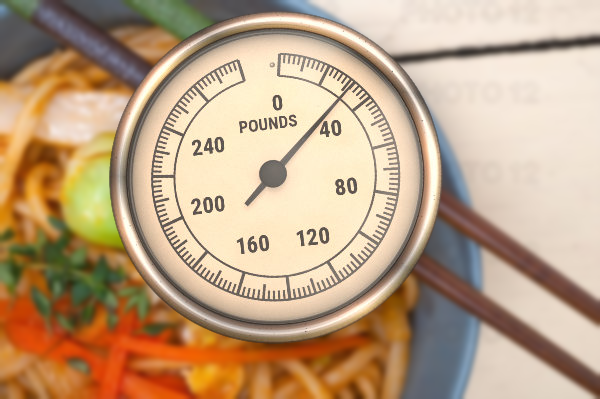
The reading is 32 lb
